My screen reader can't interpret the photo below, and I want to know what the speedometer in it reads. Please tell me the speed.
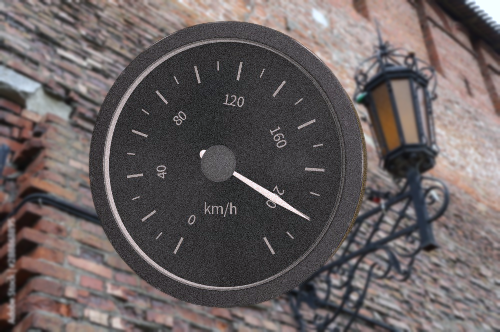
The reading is 200 km/h
